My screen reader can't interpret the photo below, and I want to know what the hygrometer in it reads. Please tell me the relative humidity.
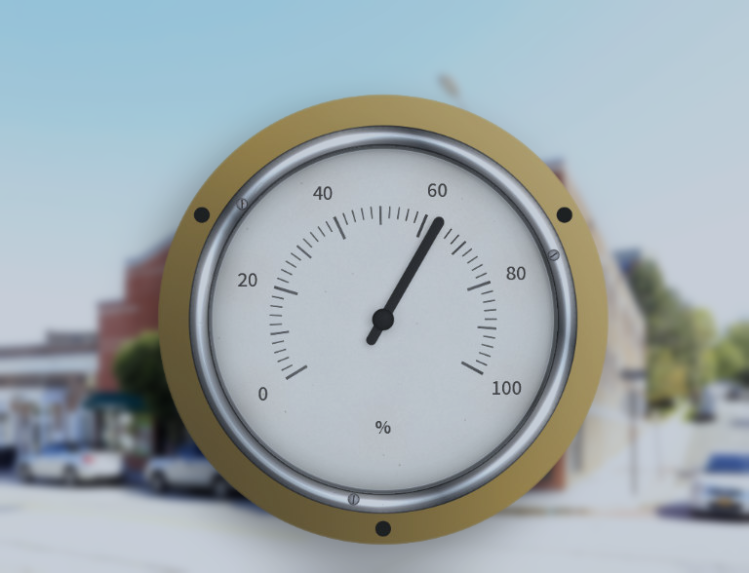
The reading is 63 %
